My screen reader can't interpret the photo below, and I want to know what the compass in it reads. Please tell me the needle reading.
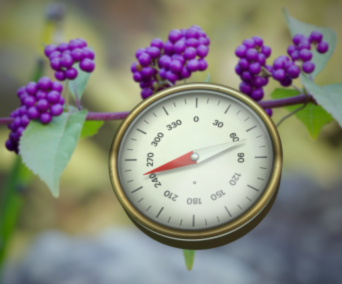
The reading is 250 °
